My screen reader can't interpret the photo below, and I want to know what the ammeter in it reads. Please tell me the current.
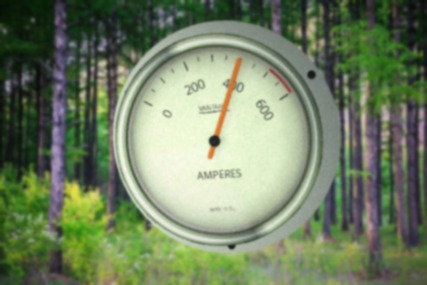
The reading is 400 A
